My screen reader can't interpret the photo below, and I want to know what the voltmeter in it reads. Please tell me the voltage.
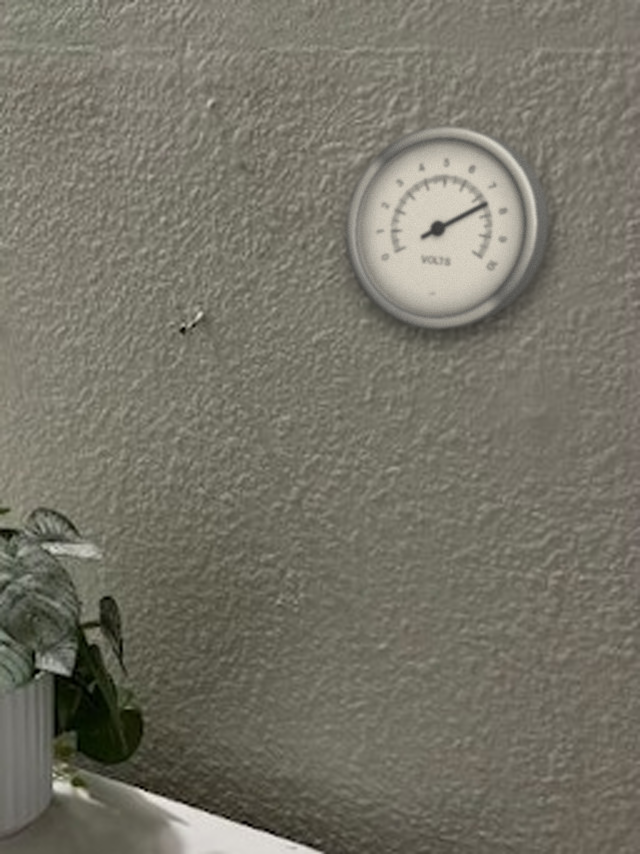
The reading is 7.5 V
